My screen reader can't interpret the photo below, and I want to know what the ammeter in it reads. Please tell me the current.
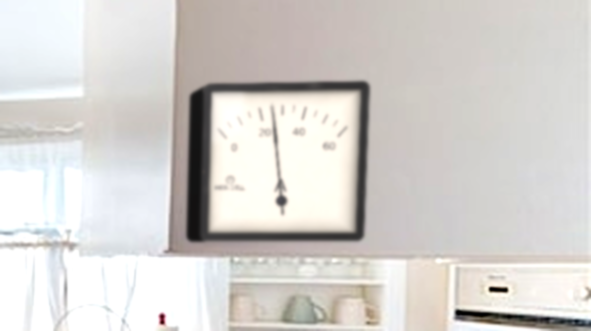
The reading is 25 A
